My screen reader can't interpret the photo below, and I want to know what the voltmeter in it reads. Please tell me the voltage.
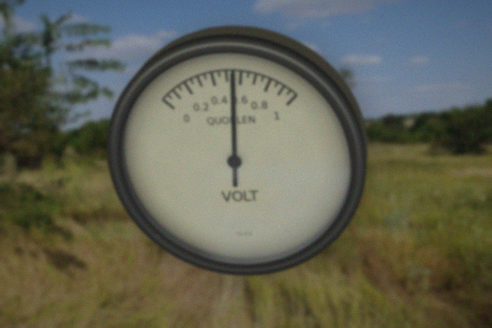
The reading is 0.55 V
